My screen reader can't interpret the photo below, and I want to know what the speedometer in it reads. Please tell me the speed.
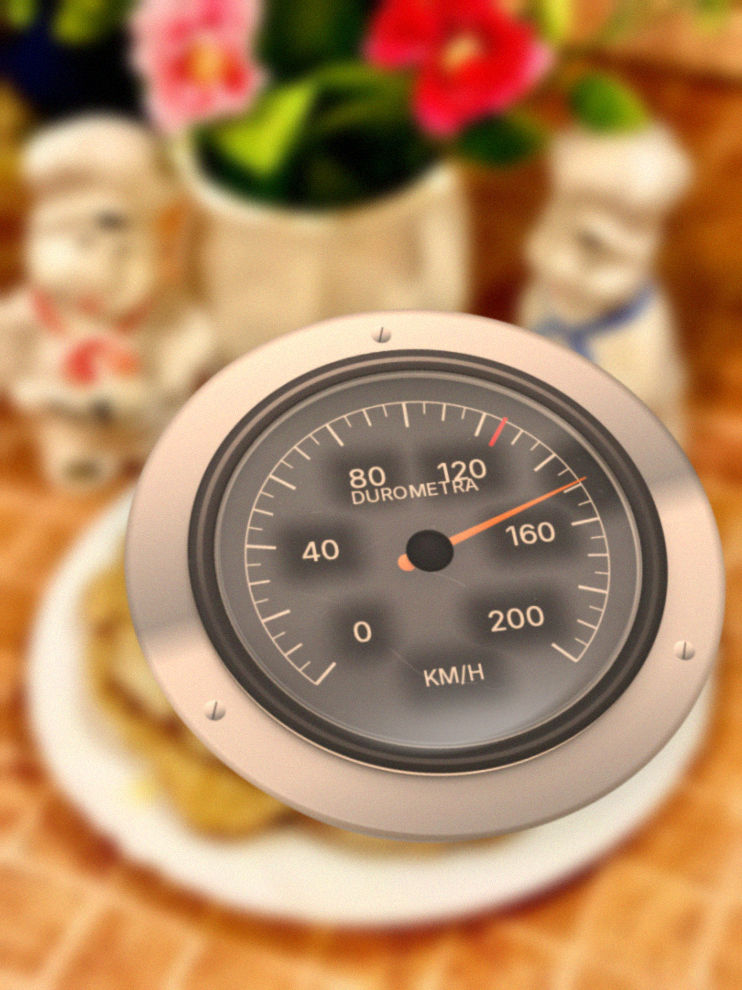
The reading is 150 km/h
